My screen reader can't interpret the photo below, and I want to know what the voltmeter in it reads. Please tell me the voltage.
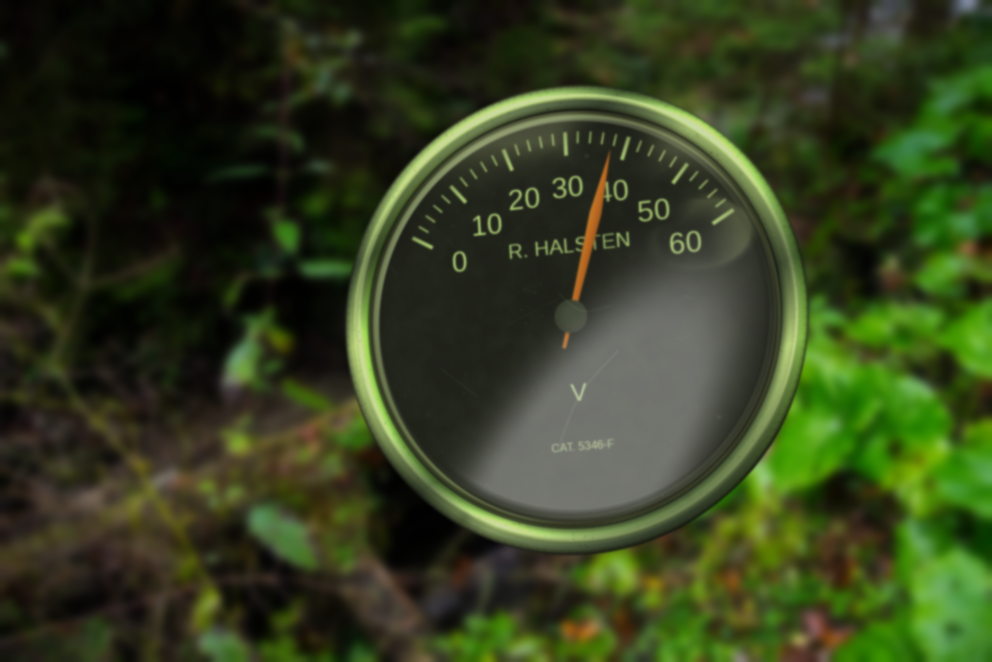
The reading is 38 V
